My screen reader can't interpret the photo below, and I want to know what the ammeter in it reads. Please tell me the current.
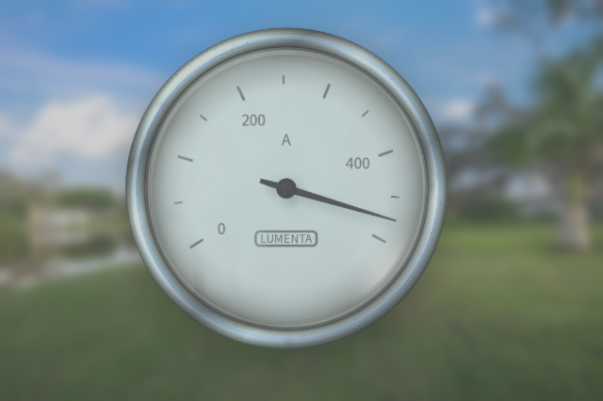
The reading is 475 A
